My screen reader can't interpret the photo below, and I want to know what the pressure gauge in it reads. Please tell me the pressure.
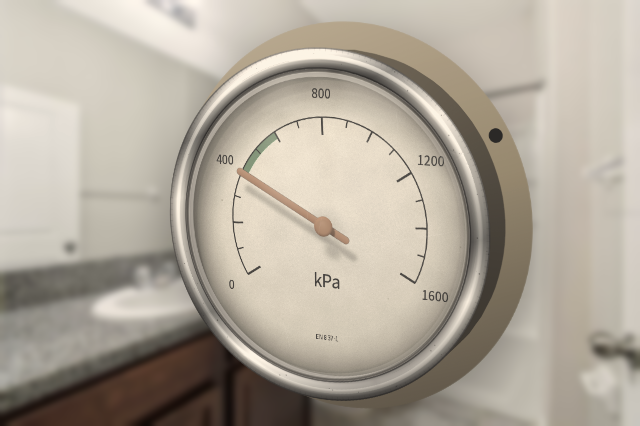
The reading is 400 kPa
